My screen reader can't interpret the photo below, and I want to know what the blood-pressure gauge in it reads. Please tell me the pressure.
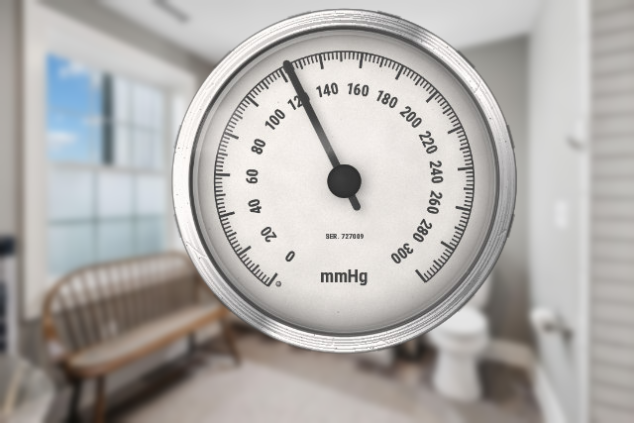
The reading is 124 mmHg
